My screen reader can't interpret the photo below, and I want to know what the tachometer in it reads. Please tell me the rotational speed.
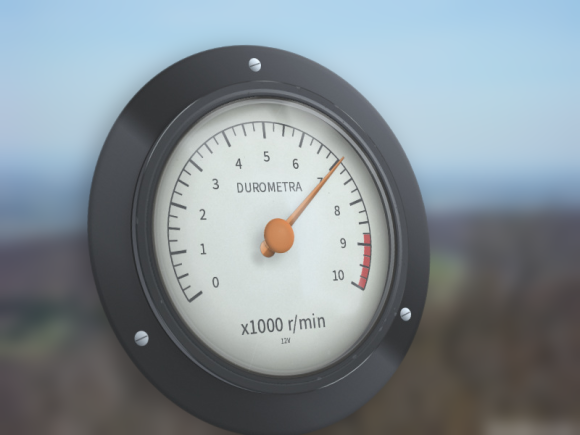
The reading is 7000 rpm
